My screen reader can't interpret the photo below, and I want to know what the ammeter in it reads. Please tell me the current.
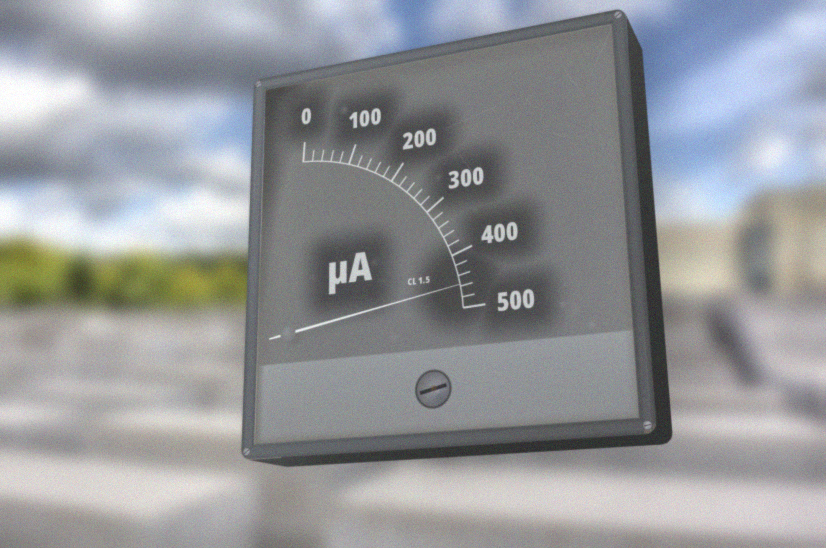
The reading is 460 µA
